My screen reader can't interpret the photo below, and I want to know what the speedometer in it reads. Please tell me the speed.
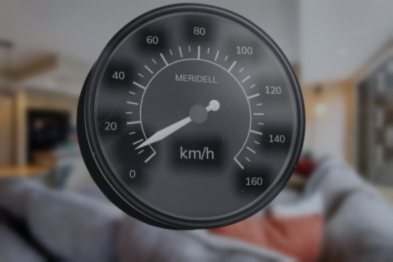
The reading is 7.5 km/h
